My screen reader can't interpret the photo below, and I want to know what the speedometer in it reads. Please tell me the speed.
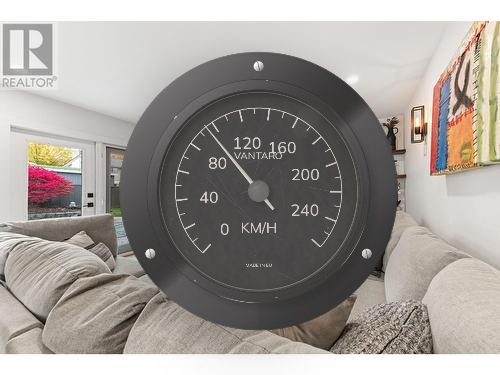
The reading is 95 km/h
